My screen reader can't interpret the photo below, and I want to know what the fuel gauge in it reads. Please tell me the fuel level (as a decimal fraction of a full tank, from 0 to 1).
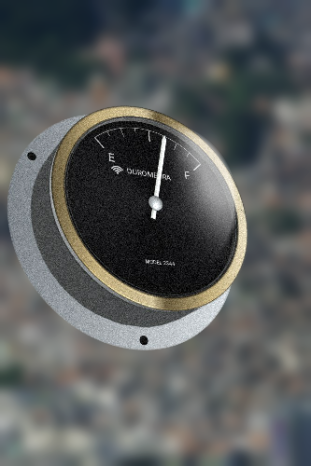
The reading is 0.625
